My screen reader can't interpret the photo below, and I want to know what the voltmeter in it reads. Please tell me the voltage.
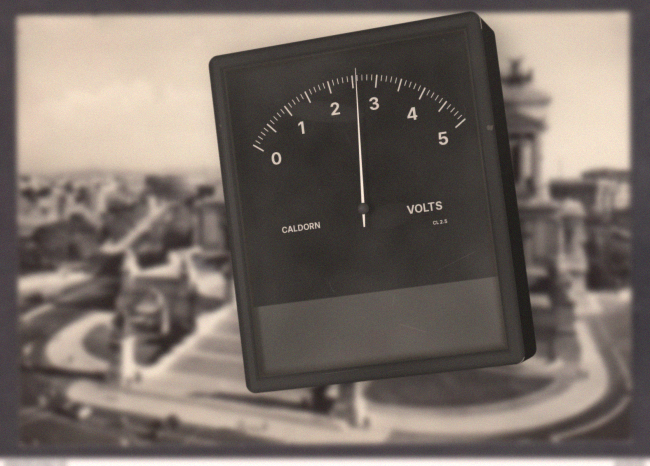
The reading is 2.6 V
